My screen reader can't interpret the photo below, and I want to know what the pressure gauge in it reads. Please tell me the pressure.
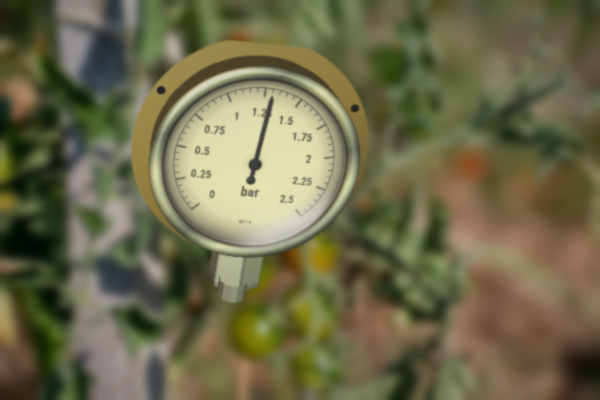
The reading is 1.3 bar
